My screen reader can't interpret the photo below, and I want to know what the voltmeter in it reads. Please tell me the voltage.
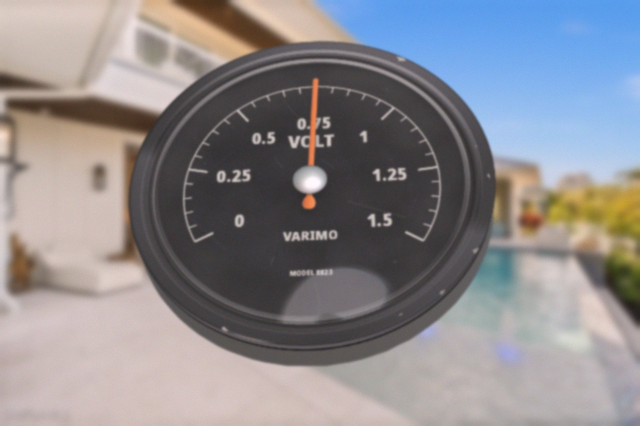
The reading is 0.75 V
